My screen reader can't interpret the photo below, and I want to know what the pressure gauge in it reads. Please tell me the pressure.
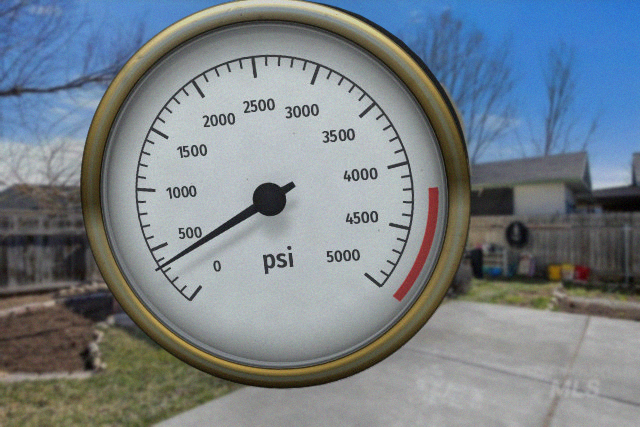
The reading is 350 psi
